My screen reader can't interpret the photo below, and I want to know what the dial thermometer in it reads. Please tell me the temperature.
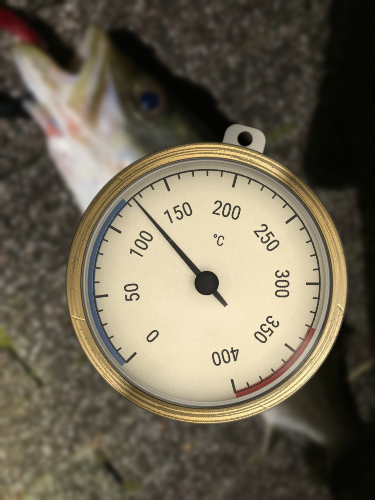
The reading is 125 °C
